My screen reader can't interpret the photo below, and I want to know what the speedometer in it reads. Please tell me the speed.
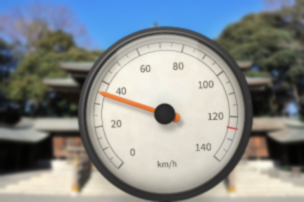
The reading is 35 km/h
